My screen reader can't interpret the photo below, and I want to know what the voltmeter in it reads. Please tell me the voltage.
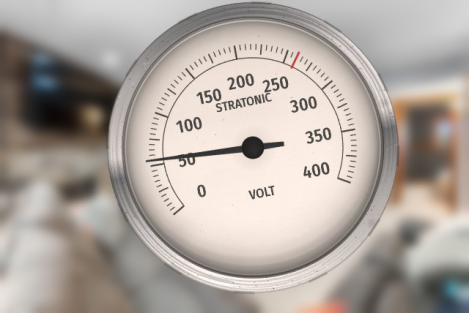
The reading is 55 V
